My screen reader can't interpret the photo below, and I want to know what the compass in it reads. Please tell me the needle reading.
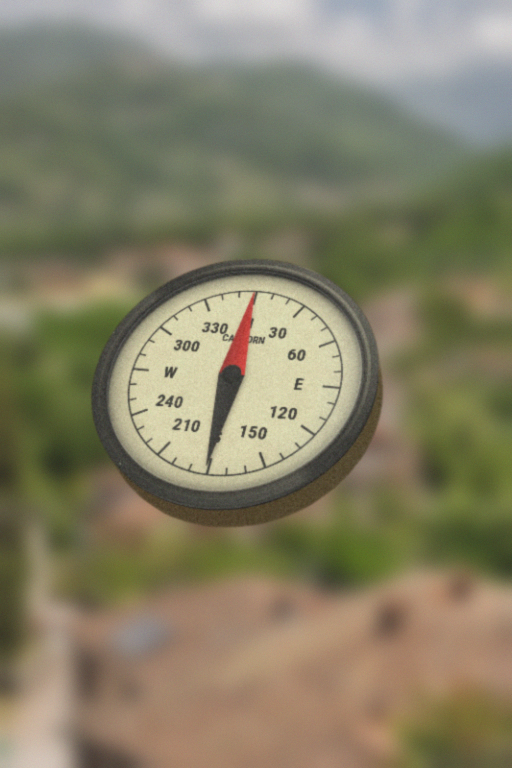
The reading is 0 °
